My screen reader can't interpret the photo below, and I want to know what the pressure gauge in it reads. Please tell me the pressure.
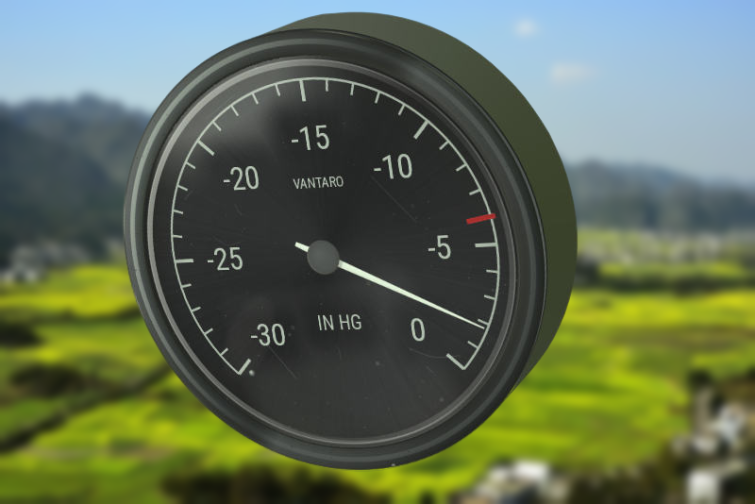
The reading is -2 inHg
